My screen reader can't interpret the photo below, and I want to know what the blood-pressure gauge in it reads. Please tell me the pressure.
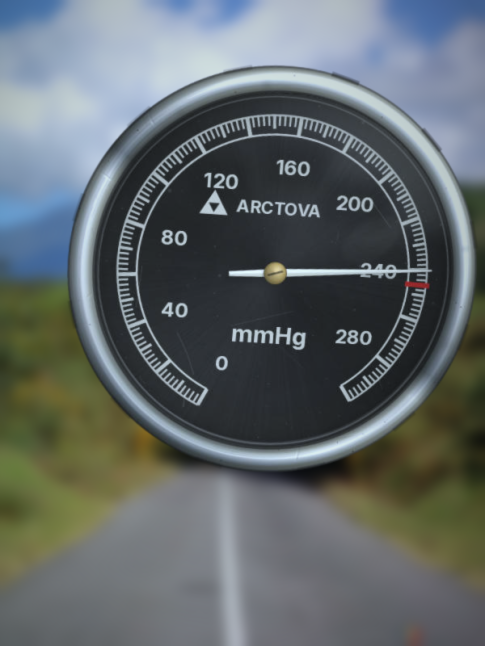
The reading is 240 mmHg
